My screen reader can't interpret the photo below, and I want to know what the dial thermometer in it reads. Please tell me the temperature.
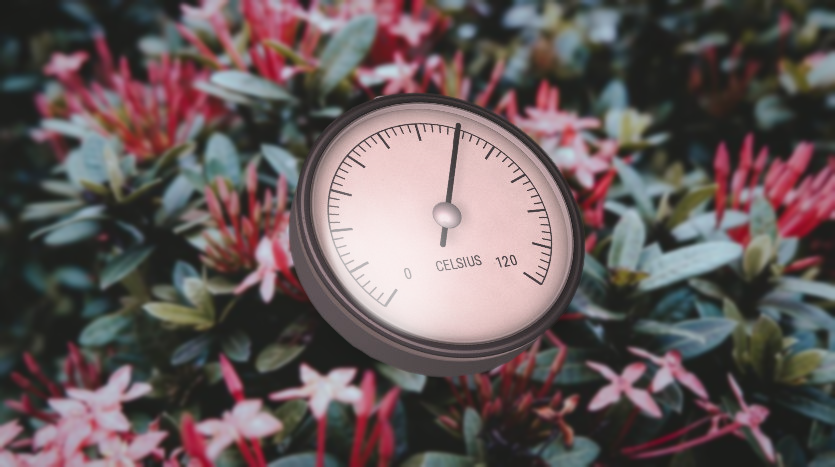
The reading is 70 °C
